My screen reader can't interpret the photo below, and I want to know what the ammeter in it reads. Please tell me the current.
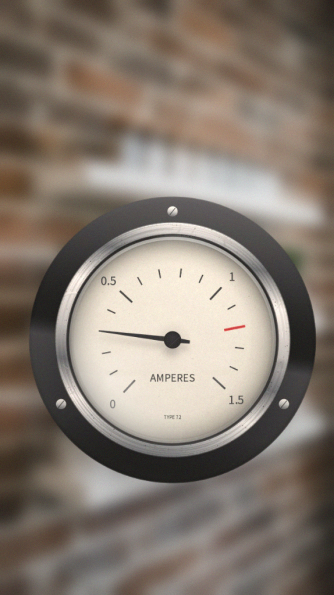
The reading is 0.3 A
